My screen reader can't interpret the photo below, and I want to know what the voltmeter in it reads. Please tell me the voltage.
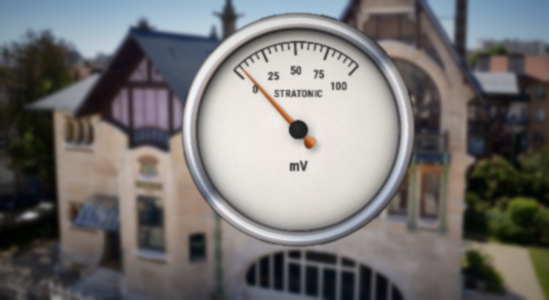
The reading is 5 mV
